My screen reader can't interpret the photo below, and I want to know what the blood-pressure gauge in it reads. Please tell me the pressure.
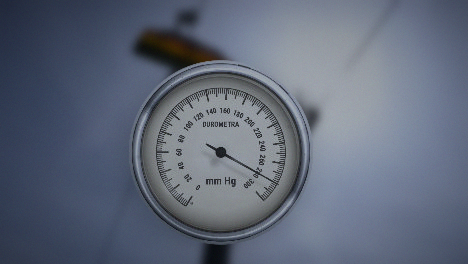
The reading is 280 mmHg
